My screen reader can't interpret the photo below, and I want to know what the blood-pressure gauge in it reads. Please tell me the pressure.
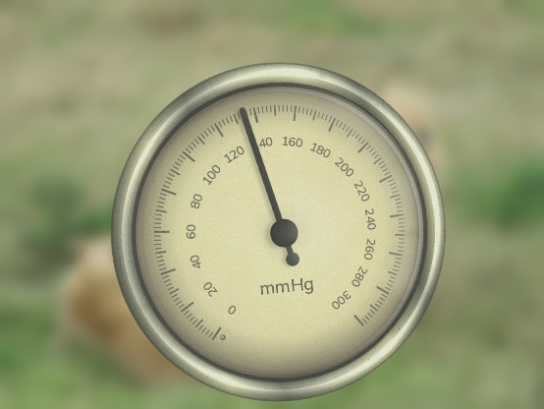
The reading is 134 mmHg
